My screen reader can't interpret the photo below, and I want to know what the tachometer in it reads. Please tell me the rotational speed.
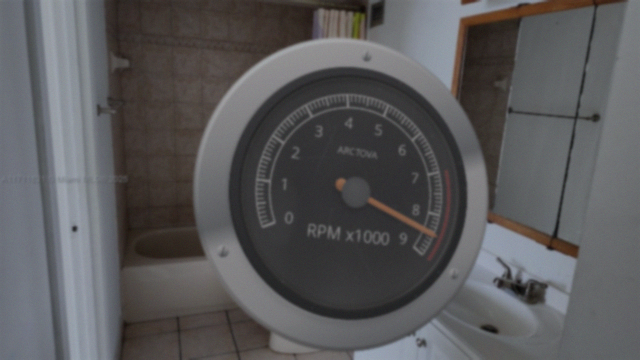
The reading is 8500 rpm
